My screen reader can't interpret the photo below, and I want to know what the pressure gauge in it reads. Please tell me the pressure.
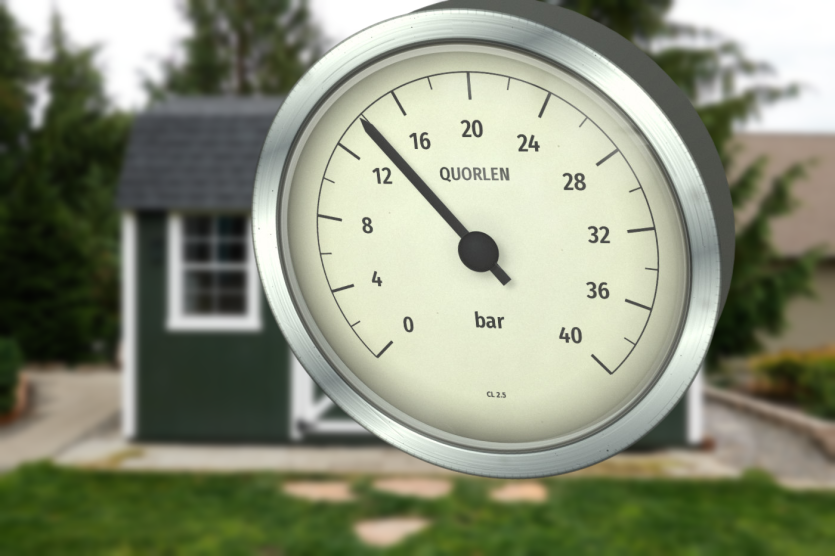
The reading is 14 bar
